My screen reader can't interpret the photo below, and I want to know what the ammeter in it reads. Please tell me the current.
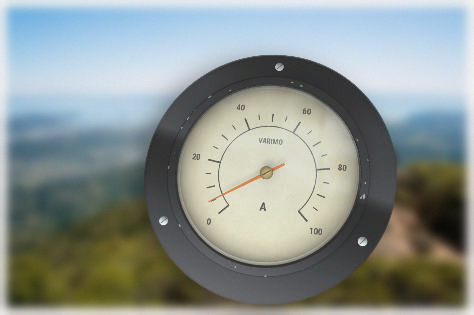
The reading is 5 A
